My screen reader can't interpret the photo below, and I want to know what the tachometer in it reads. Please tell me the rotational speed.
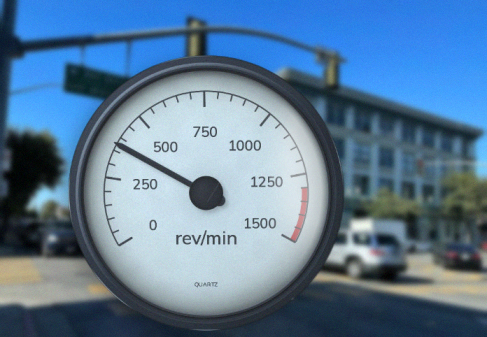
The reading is 375 rpm
